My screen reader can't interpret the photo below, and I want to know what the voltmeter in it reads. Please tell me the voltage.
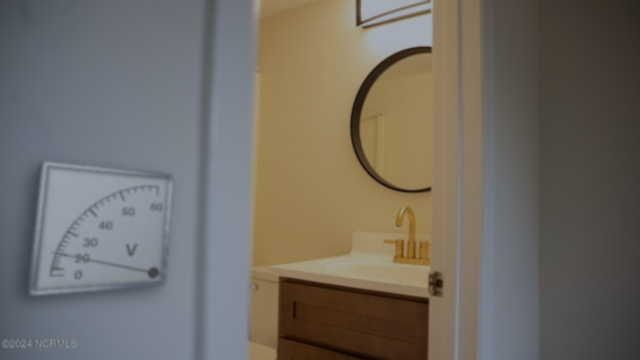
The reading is 20 V
